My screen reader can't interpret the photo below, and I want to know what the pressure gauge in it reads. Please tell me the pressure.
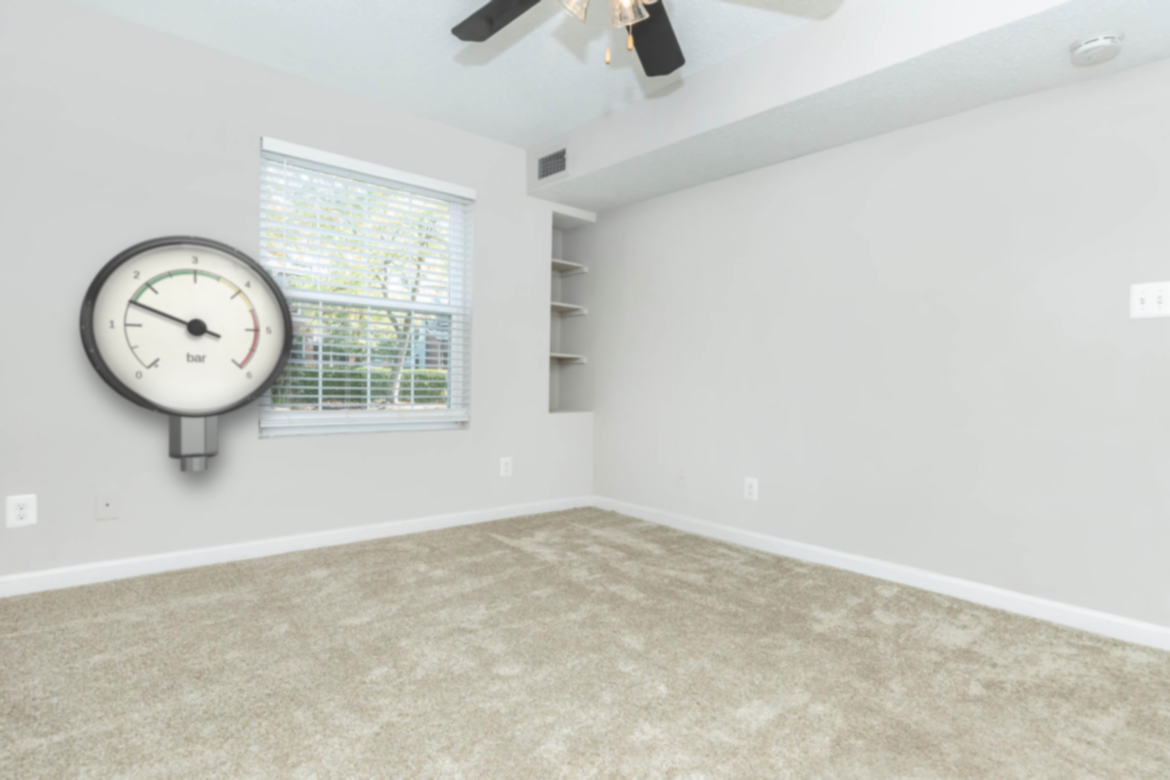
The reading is 1.5 bar
